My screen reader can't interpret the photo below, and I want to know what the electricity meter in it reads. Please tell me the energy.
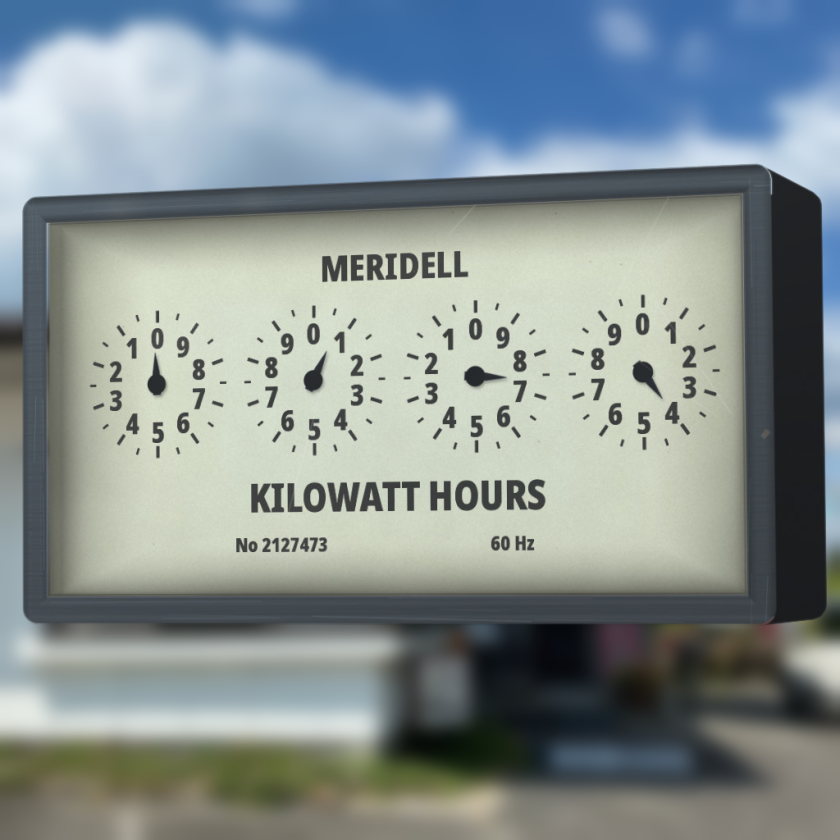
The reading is 74 kWh
